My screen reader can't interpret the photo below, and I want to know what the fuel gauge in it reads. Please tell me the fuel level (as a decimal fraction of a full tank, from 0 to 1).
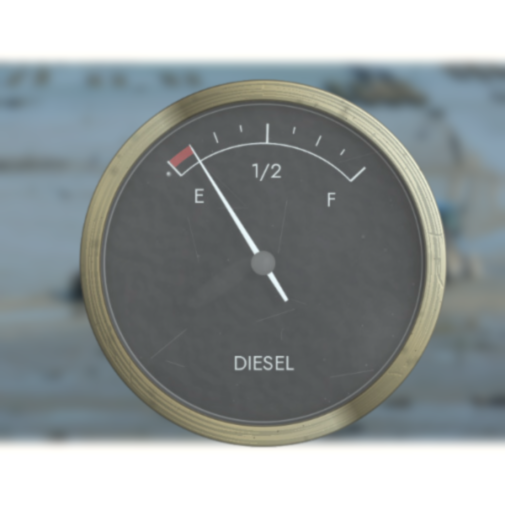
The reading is 0.125
